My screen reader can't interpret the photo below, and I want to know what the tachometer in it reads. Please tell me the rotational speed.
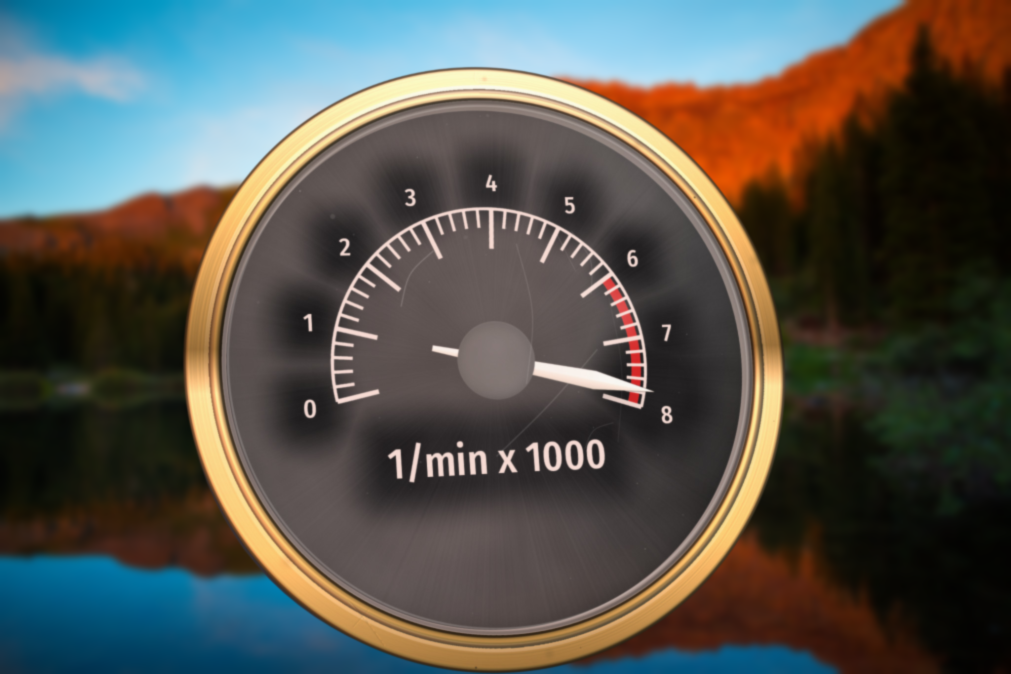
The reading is 7800 rpm
